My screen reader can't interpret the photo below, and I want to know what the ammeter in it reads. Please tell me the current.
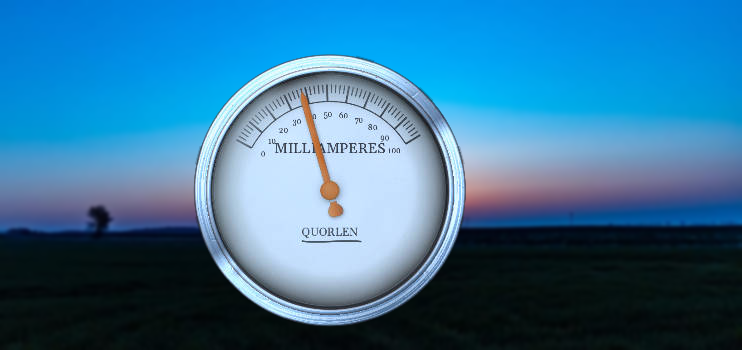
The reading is 38 mA
